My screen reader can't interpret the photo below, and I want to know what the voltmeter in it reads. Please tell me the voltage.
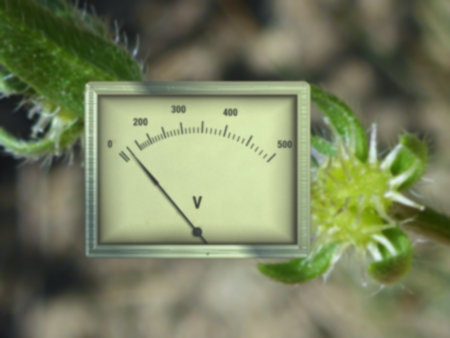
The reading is 100 V
